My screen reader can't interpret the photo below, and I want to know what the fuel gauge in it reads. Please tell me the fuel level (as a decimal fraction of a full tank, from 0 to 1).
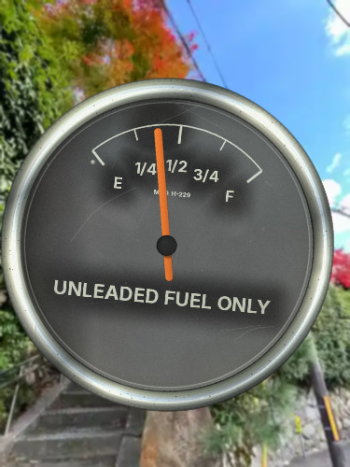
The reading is 0.375
